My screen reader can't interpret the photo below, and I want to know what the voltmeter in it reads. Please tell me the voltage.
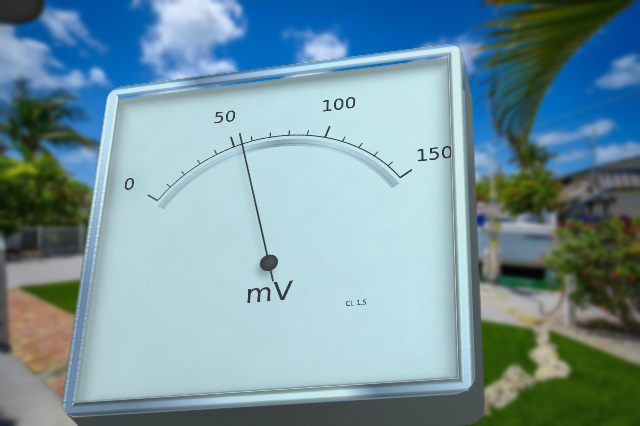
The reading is 55 mV
